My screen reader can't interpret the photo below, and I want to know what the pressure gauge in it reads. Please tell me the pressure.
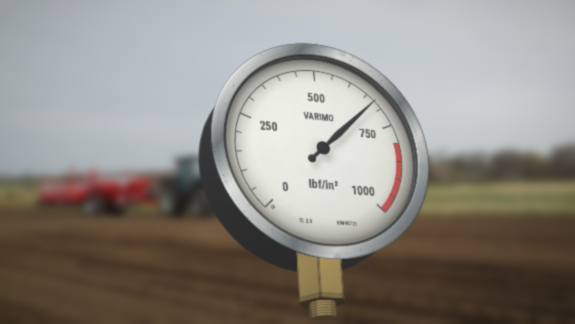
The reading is 675 psi
